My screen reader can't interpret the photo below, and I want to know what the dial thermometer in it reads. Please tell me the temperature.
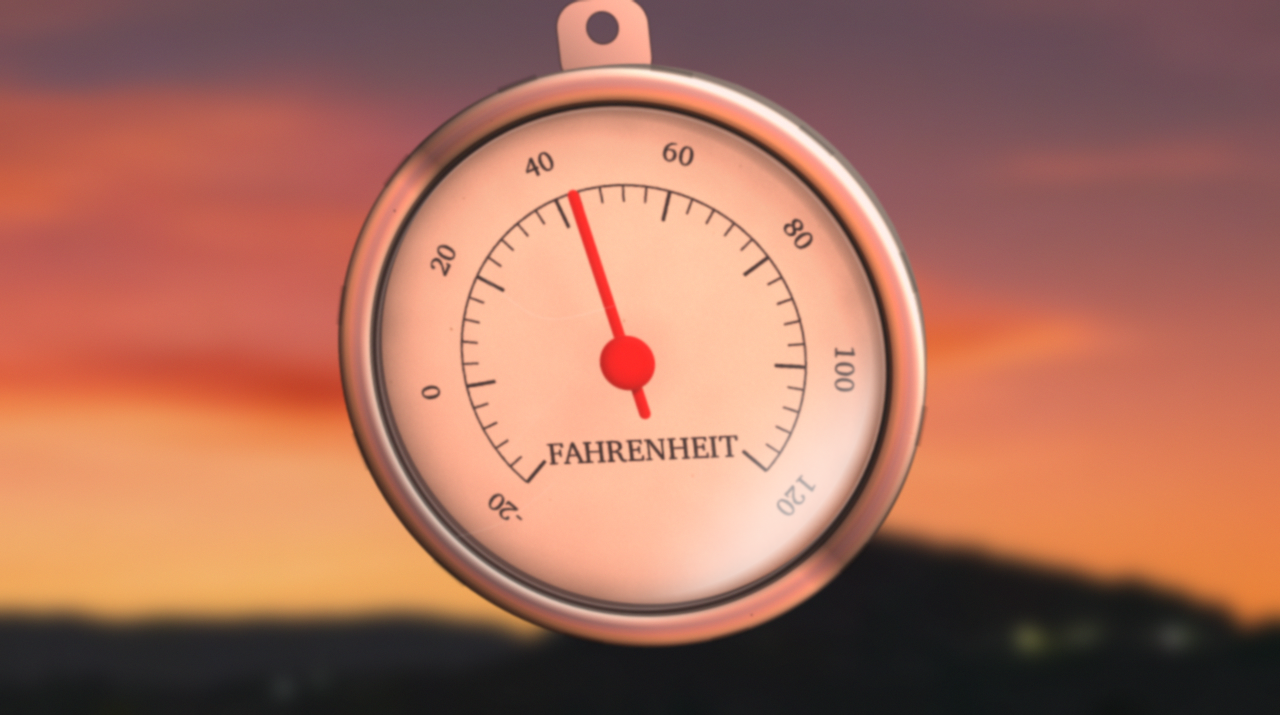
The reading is 44 °F
